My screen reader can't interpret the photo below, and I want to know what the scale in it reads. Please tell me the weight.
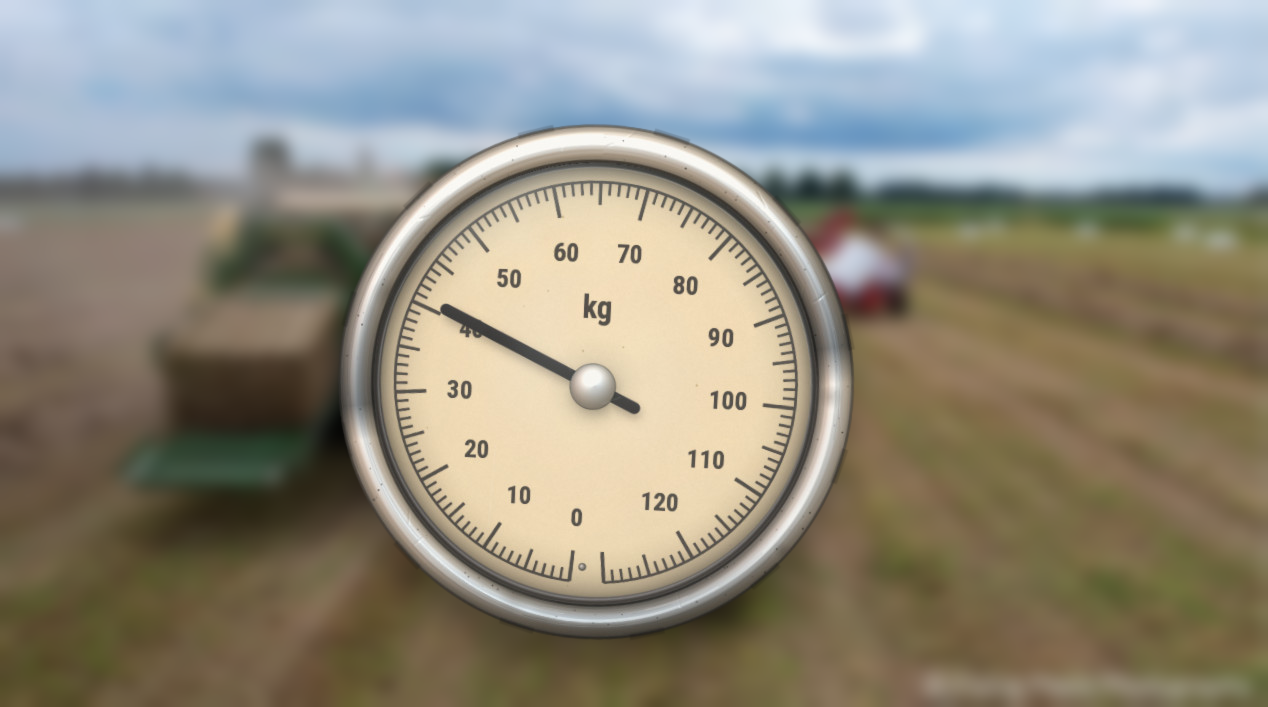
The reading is 41 kg
